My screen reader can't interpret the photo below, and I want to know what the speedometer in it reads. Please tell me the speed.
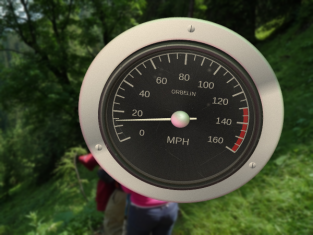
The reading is 15 mph
